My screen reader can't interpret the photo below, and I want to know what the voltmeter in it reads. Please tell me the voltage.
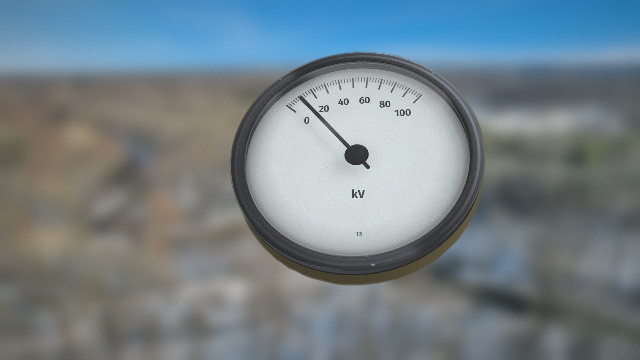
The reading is 10 kV
